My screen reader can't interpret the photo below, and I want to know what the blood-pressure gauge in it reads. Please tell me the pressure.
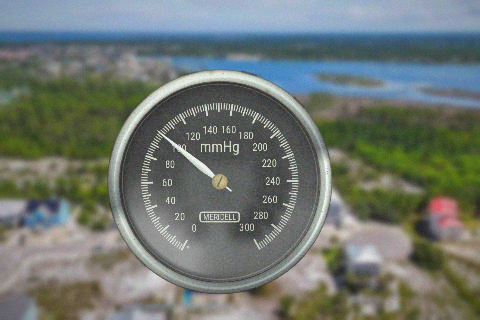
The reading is 100 mmHg
